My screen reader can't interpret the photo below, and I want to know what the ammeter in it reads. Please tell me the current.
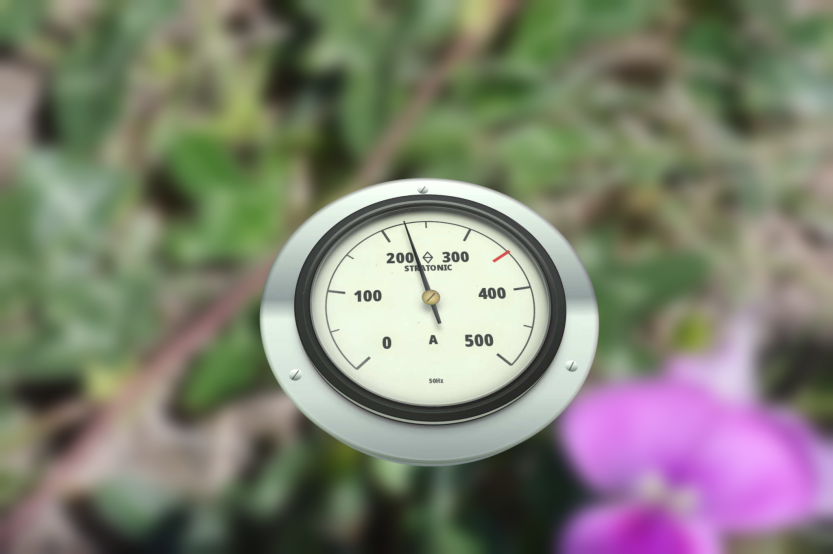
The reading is 225 A
